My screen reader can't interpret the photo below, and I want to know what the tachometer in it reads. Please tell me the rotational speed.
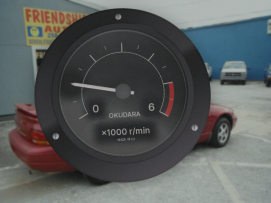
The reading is 1000 rpm
